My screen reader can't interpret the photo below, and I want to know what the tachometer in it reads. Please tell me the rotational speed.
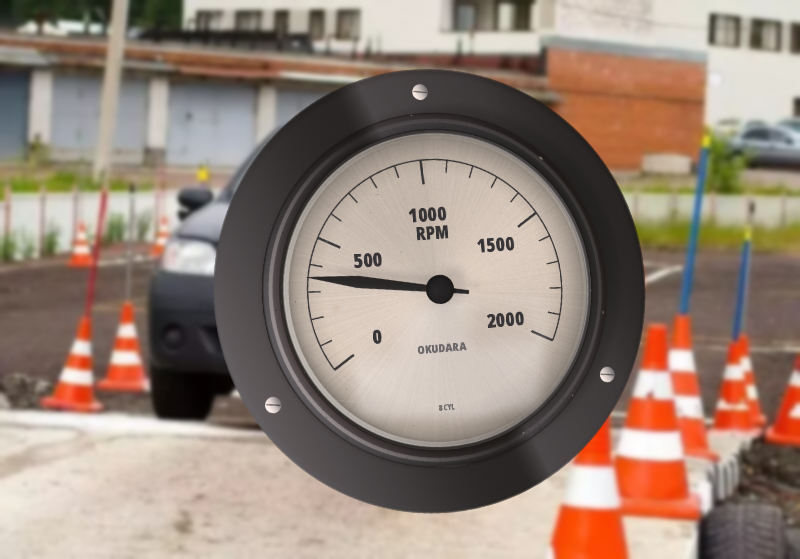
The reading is 350 rpm
